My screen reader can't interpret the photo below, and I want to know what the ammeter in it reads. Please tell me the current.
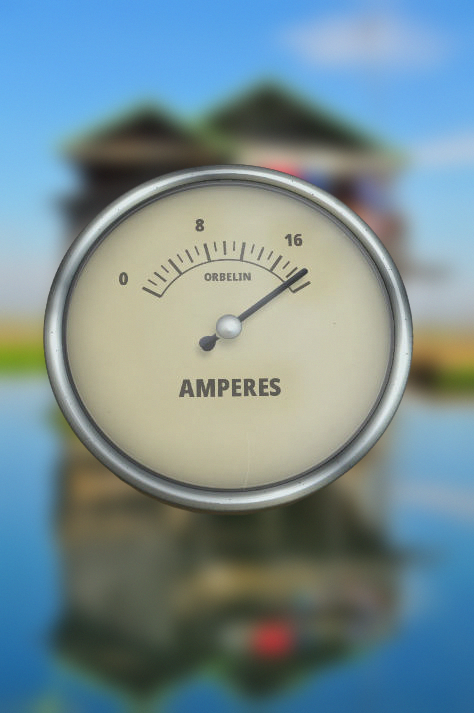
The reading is 19 A
